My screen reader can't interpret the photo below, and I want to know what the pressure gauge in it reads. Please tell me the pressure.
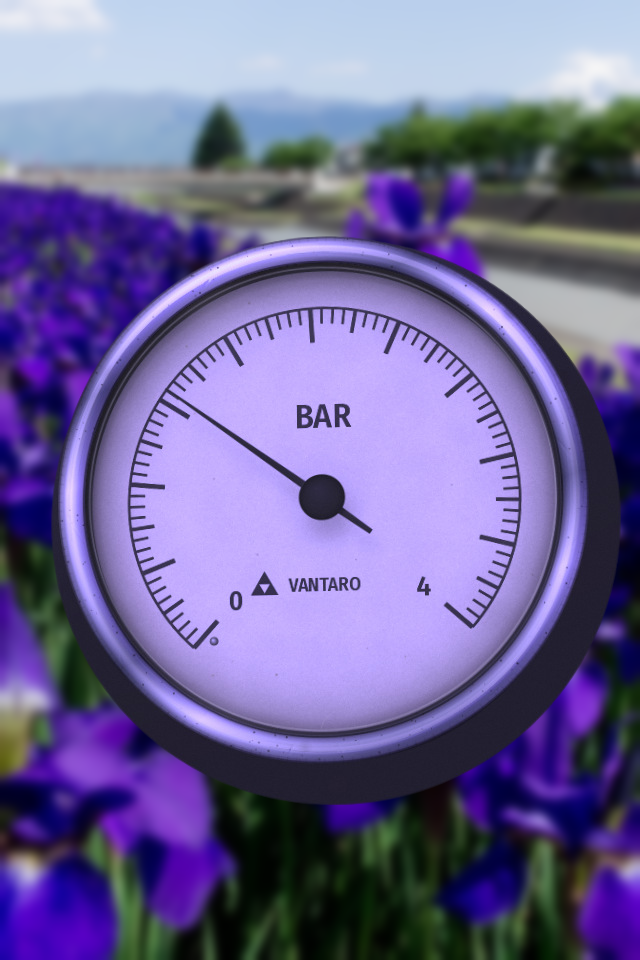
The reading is 1.25 bar
